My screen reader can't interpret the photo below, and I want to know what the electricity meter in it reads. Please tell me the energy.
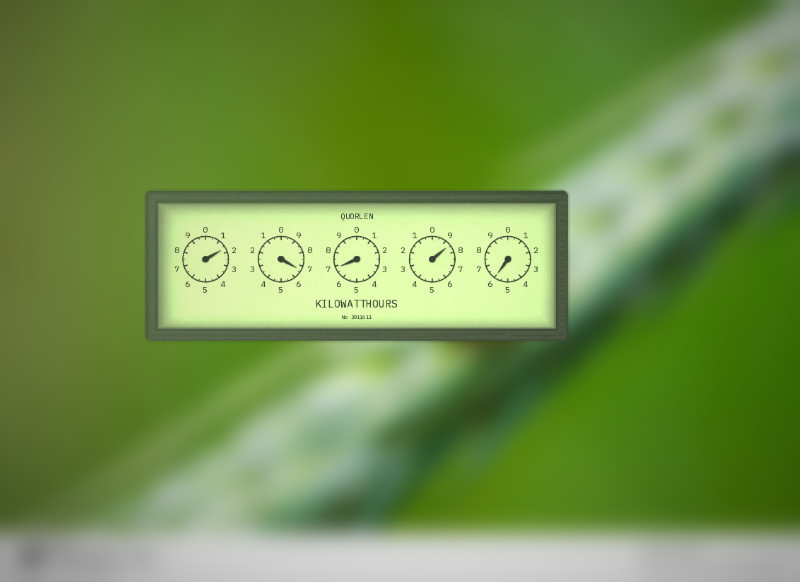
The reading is 16686 kWh
